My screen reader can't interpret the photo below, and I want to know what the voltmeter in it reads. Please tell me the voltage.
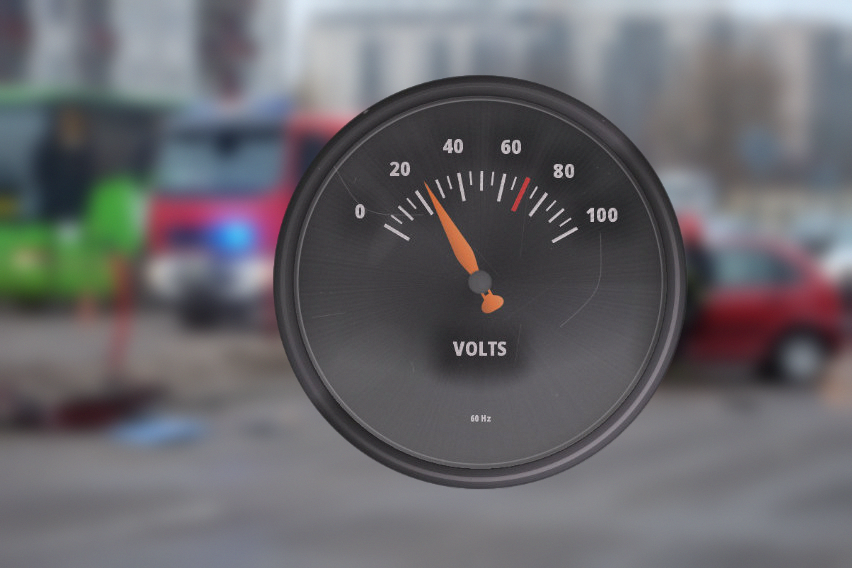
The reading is 25 V
